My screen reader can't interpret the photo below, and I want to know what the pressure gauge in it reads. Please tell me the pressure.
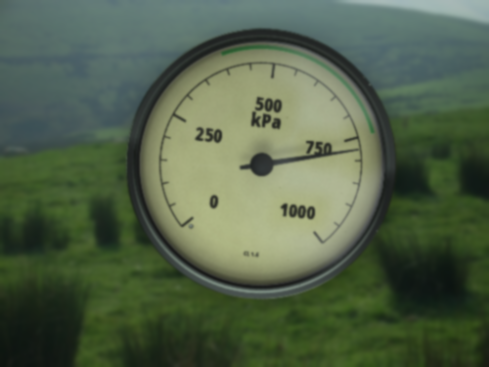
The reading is 775 kPa
